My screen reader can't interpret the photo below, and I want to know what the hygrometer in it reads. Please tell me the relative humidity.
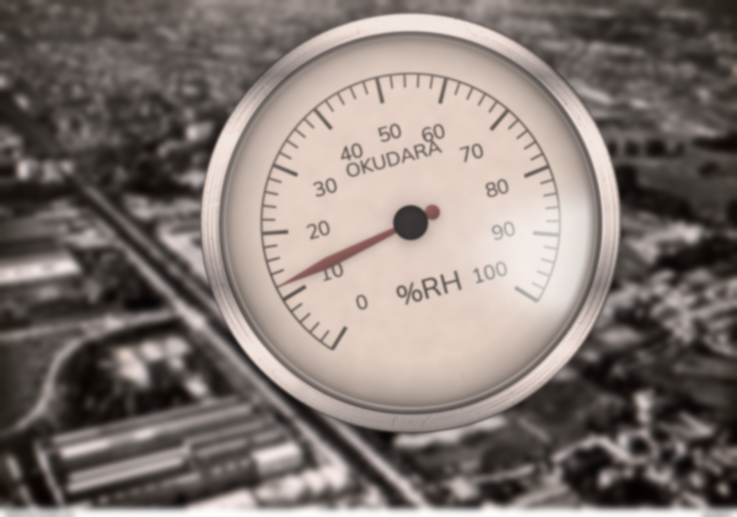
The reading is 12 %
